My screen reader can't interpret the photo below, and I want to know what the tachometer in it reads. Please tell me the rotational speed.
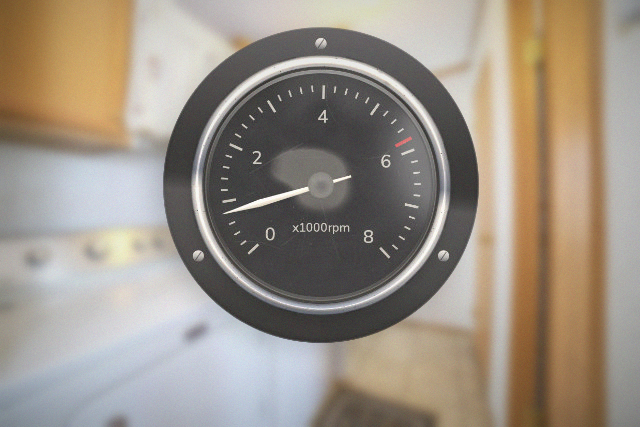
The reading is 800 rpm
